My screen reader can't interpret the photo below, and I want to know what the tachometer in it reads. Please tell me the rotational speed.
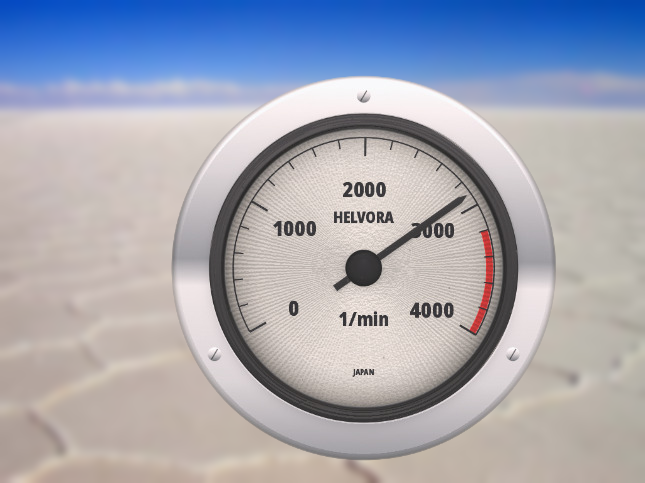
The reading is 2900 rpm
